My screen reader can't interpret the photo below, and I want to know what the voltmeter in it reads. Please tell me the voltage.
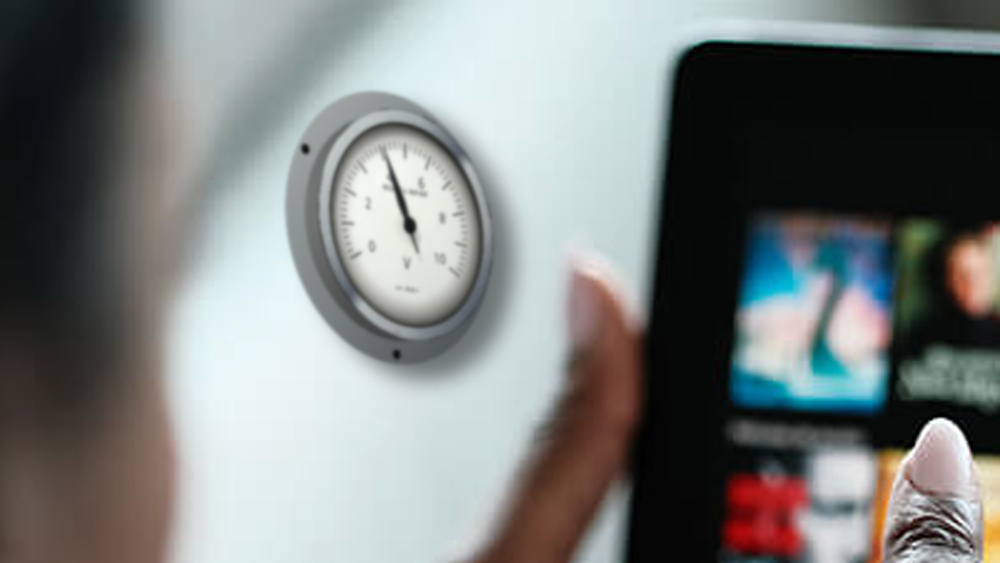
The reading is 4 V
